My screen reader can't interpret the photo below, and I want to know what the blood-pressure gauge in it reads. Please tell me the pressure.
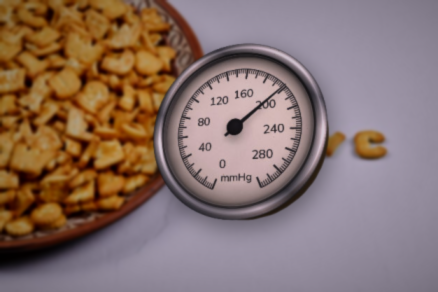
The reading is 200 mmHg
